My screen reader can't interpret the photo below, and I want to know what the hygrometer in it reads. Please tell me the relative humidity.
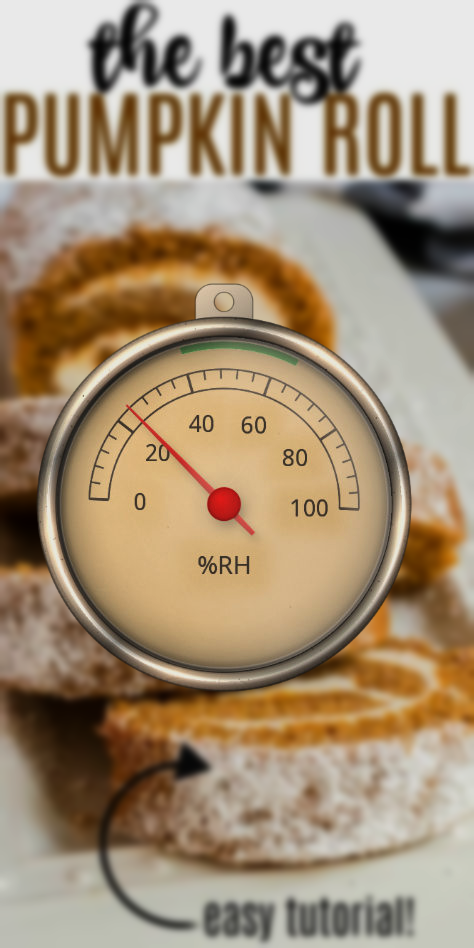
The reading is 24 %
